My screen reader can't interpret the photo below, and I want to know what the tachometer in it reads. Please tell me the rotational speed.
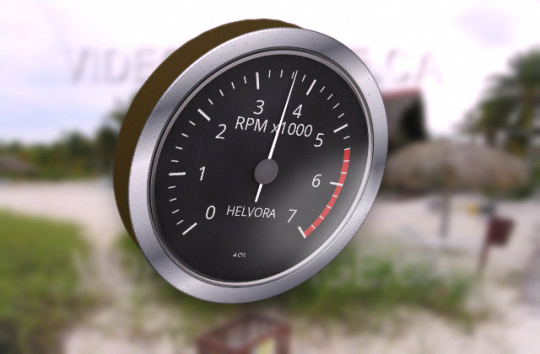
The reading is 3600 rpm
